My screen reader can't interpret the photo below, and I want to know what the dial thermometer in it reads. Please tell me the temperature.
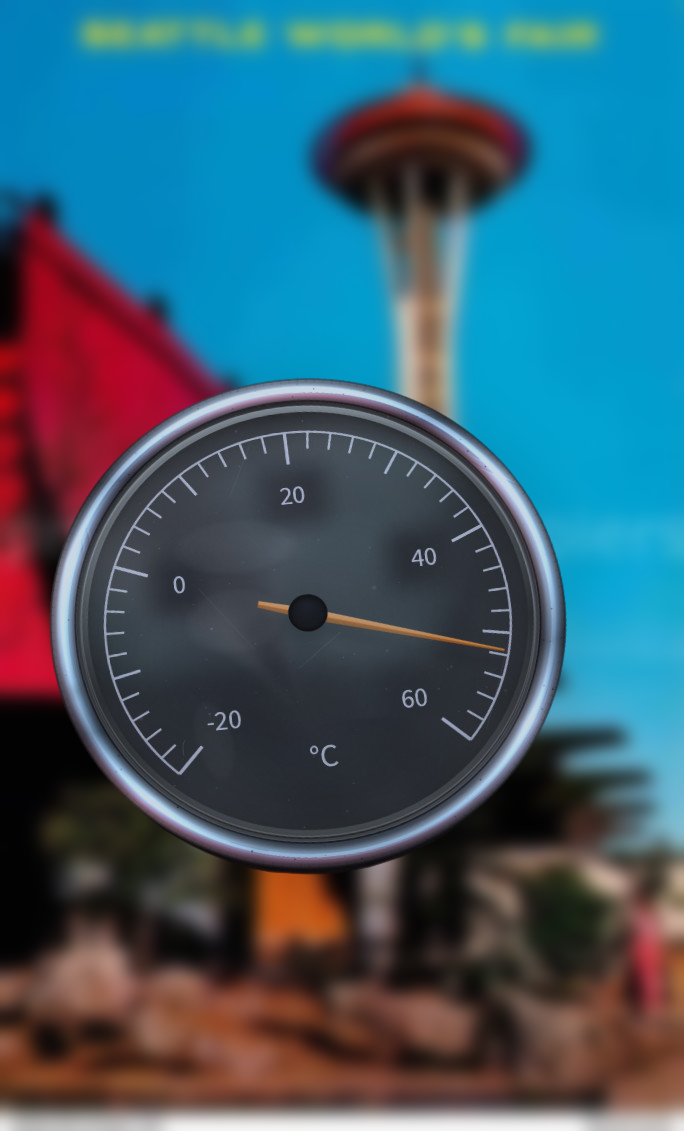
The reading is 52 °C
